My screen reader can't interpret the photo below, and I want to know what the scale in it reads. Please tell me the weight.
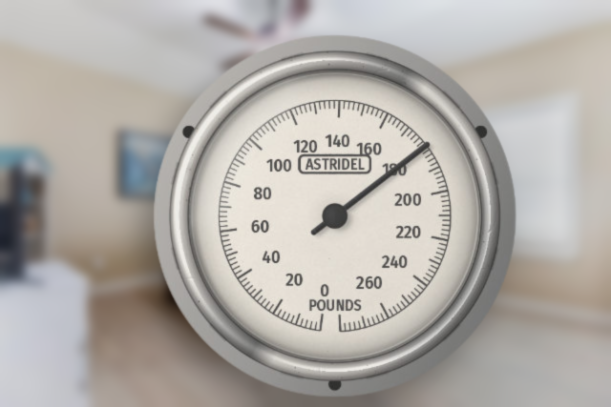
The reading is 180 lb
